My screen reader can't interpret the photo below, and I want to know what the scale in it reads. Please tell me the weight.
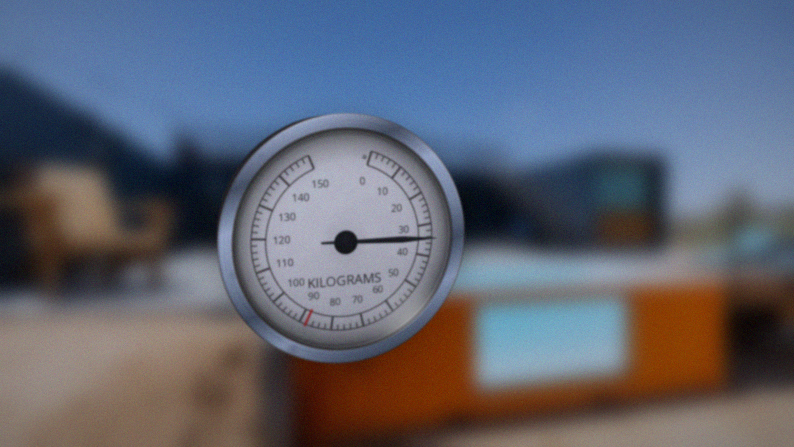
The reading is 34 kg
